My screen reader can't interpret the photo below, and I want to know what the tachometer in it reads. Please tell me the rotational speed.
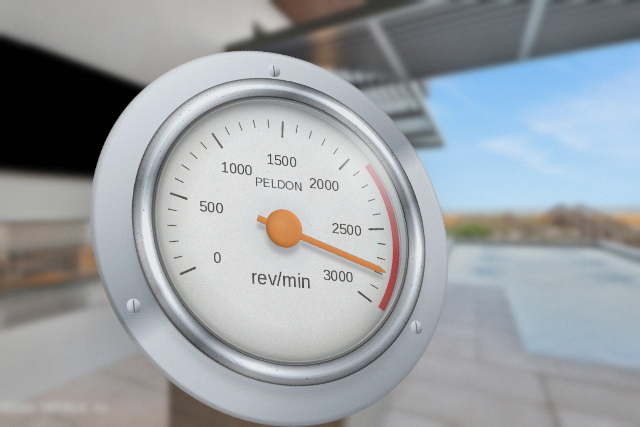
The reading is 2800 rpm
